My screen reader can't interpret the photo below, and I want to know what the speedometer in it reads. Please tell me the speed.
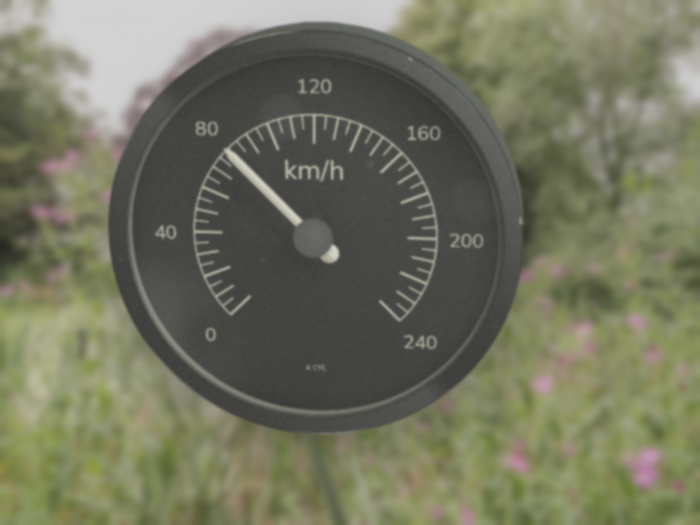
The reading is 80 km/h
